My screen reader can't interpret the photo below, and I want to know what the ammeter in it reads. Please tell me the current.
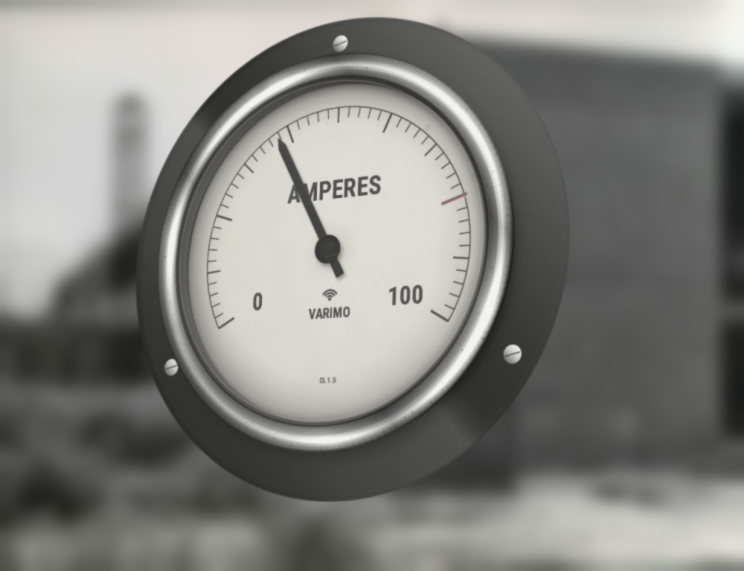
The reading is 38 A
